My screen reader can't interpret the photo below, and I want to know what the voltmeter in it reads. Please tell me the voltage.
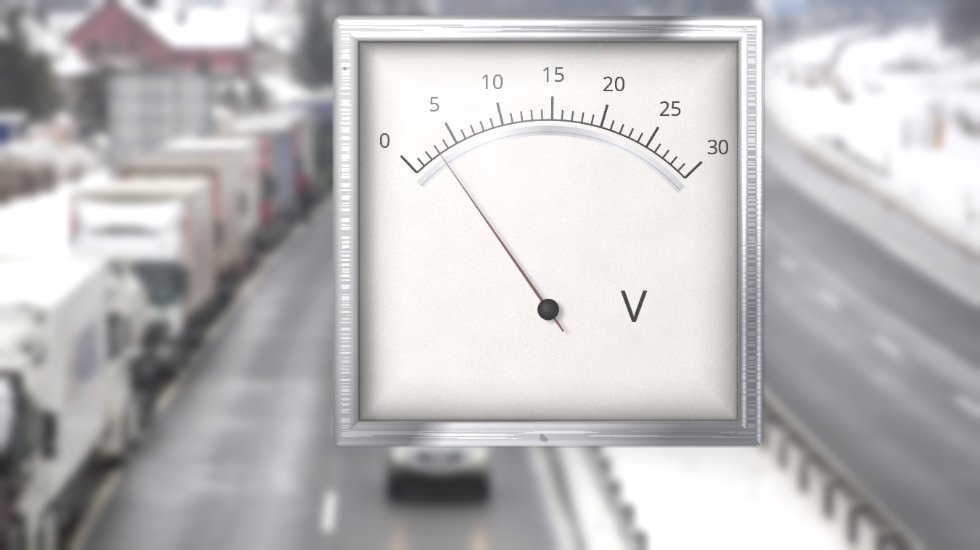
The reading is 3 V
